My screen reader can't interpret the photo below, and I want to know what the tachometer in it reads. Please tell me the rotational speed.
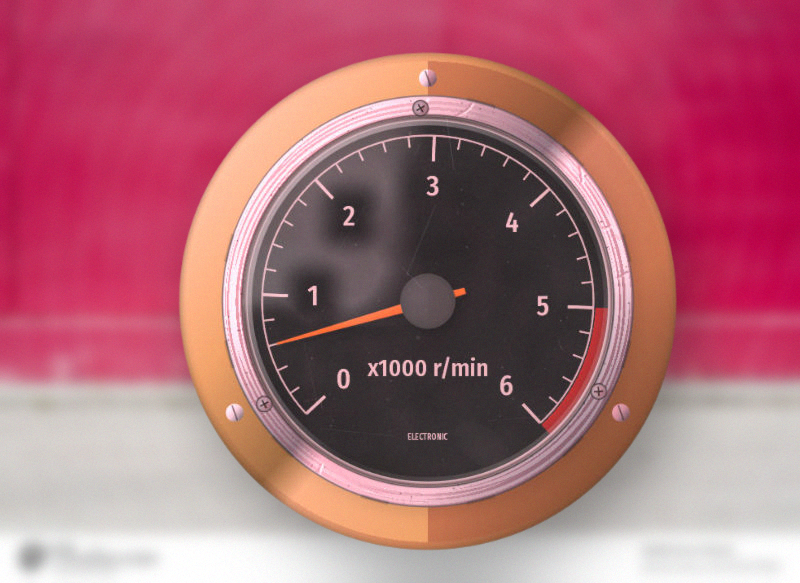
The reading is 600 rpm
